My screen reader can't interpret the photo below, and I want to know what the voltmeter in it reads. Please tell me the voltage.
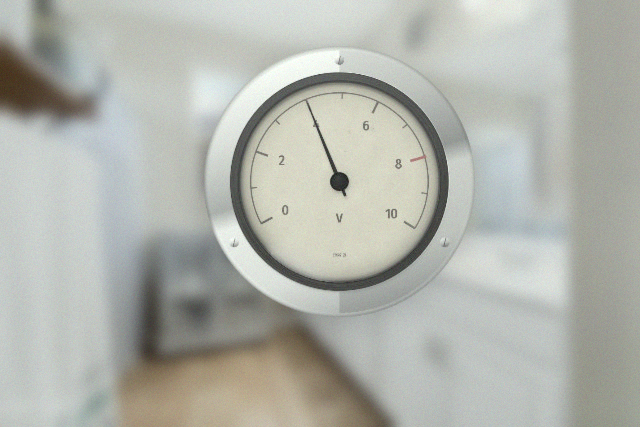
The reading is 4 V
